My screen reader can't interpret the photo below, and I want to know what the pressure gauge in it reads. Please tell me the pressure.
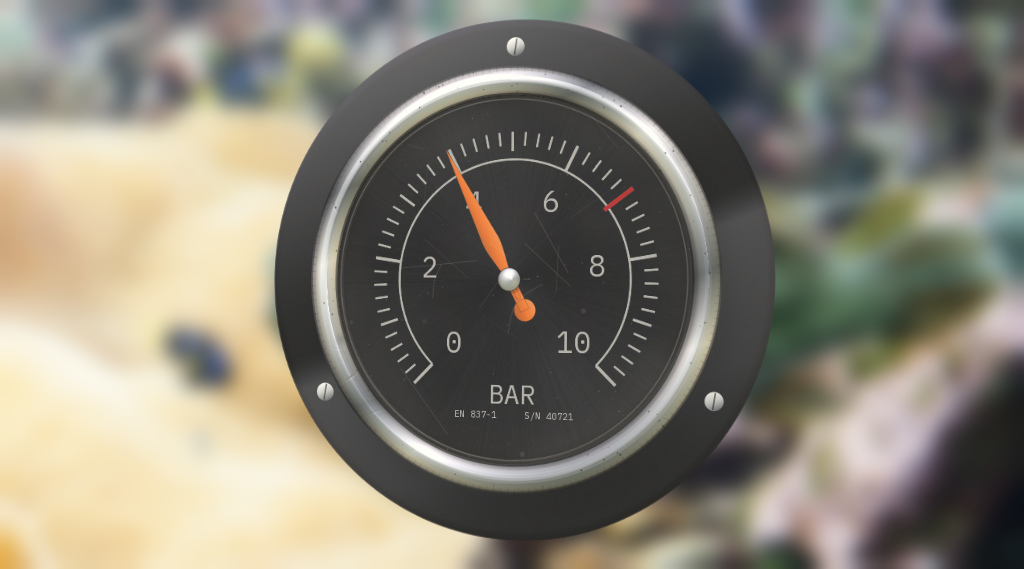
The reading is 4 bar
